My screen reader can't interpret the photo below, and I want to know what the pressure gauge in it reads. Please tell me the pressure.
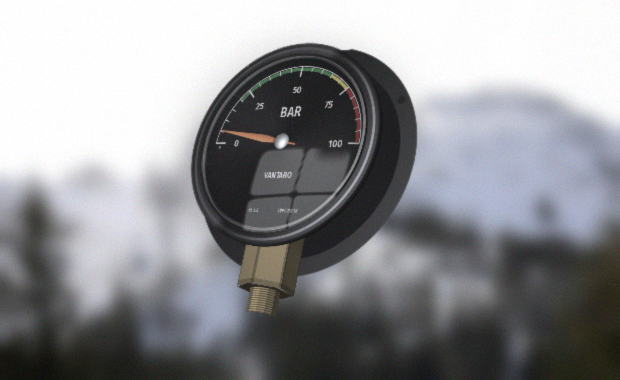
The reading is 5 bar
